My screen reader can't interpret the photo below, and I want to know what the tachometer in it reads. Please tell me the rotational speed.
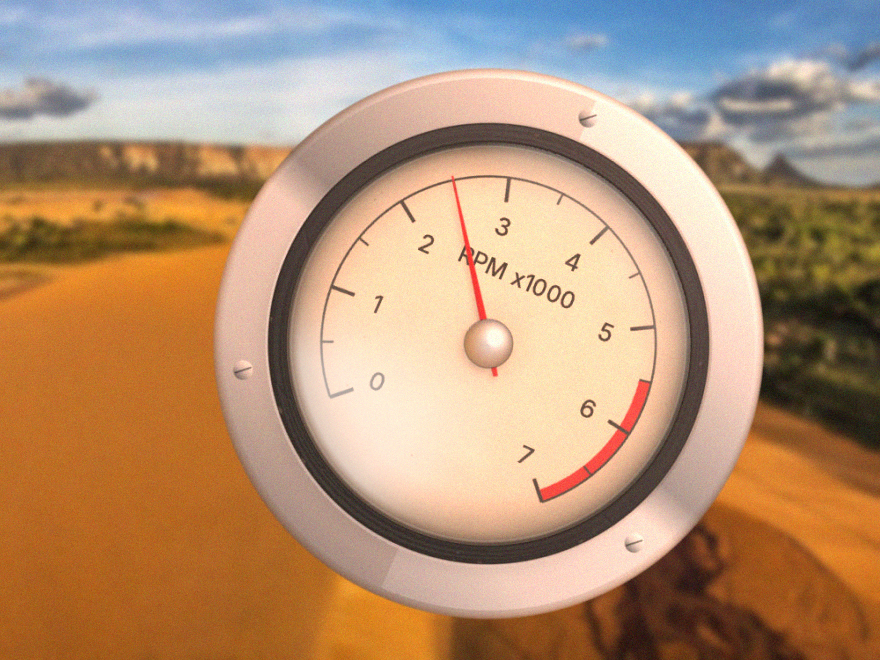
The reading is 2500 rpm
